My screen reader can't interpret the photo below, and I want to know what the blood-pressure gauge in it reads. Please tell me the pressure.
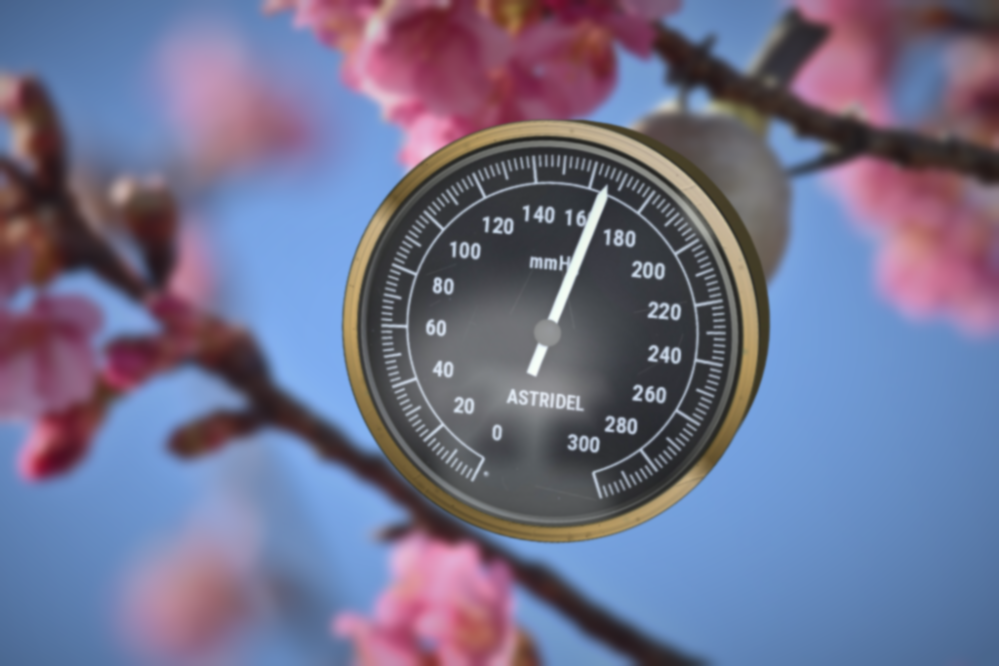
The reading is 166 mmHg
